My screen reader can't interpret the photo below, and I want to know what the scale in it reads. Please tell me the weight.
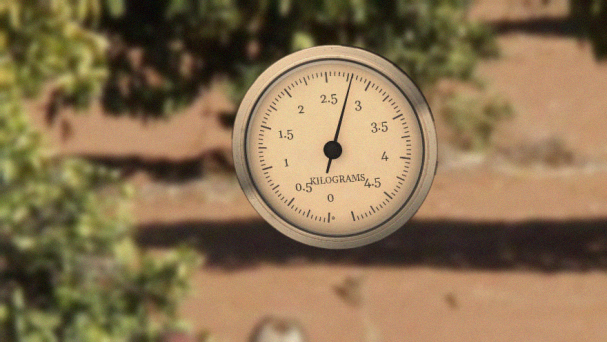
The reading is 2.8 kg
